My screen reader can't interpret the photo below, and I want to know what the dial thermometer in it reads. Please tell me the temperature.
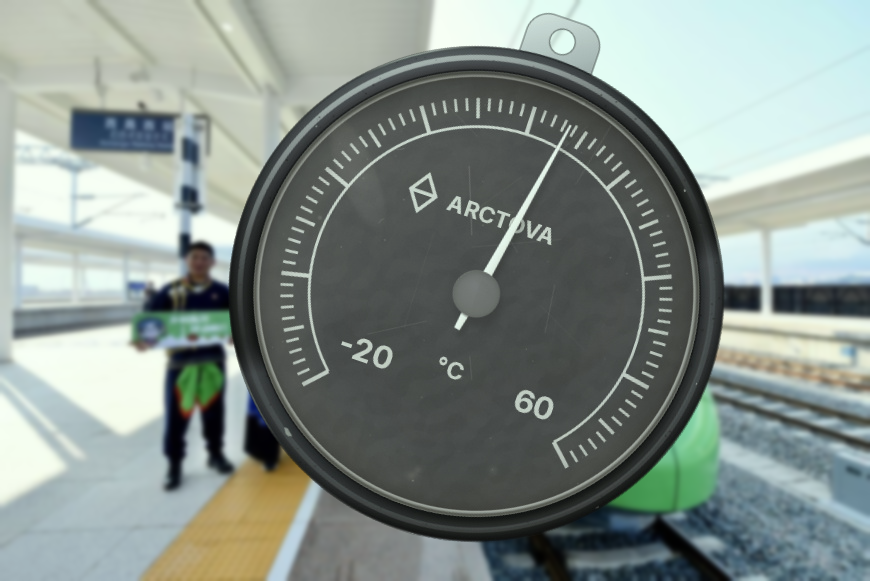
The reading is 23.5 °C
